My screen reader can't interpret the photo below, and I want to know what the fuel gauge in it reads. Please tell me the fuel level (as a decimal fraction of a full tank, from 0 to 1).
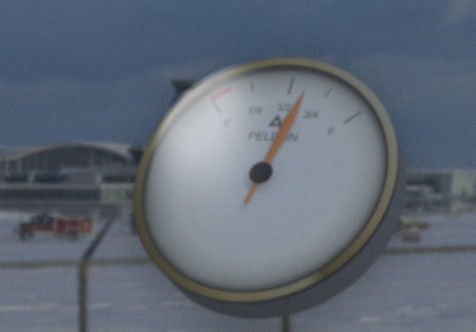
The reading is 0.625
